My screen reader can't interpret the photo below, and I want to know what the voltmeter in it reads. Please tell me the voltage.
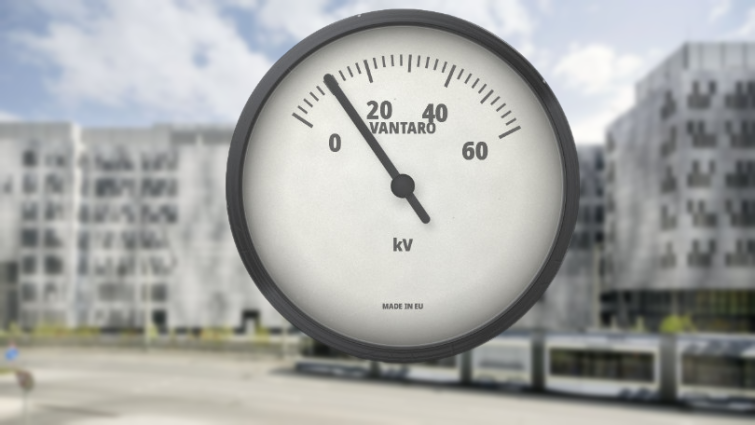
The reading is 11 kV
